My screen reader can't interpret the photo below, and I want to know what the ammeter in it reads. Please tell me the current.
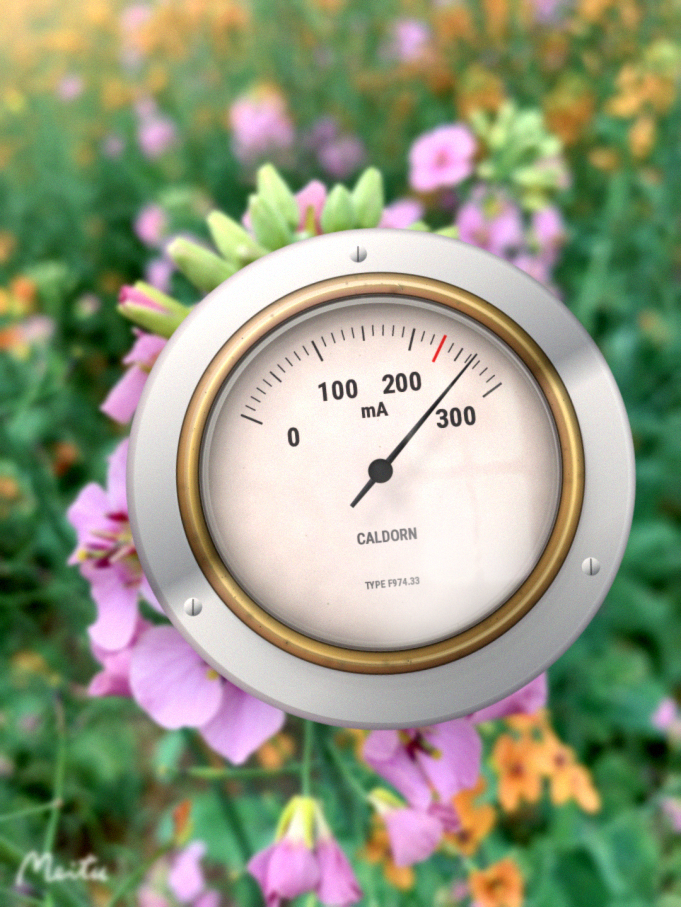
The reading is 265 mA
